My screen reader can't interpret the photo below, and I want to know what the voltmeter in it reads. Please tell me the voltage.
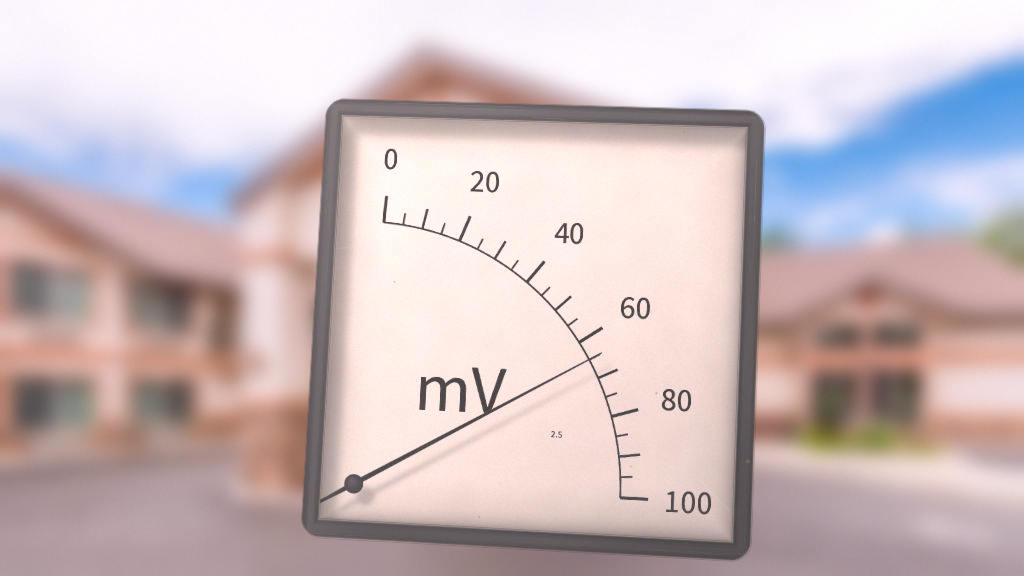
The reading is 65 mV
